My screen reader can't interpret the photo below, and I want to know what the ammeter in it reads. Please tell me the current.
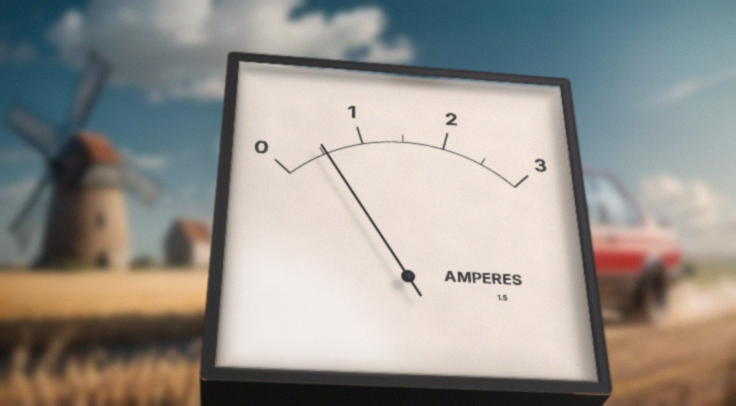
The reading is 0.5 A
